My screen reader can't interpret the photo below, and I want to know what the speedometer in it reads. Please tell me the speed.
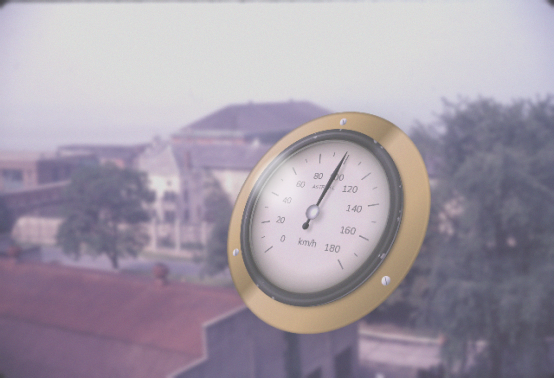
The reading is 100 km/h
